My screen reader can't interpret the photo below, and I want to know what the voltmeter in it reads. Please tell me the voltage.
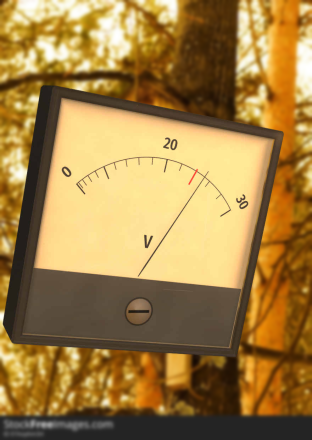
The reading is 25 V
